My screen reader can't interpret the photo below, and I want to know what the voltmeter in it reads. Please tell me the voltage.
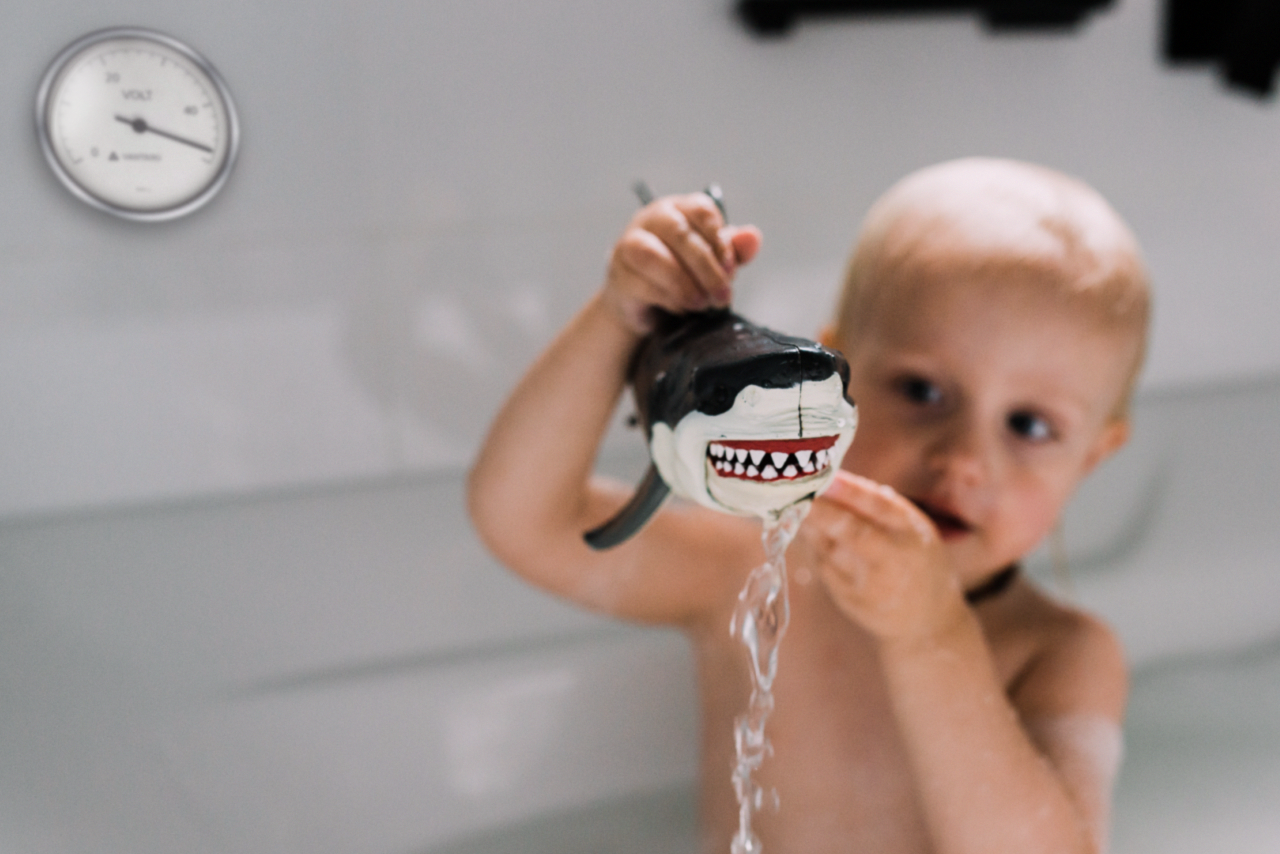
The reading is 48 V
